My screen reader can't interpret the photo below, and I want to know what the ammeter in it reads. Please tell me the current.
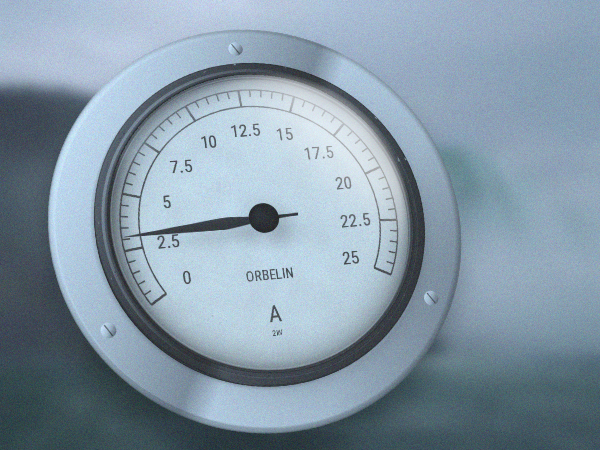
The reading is 3 A
